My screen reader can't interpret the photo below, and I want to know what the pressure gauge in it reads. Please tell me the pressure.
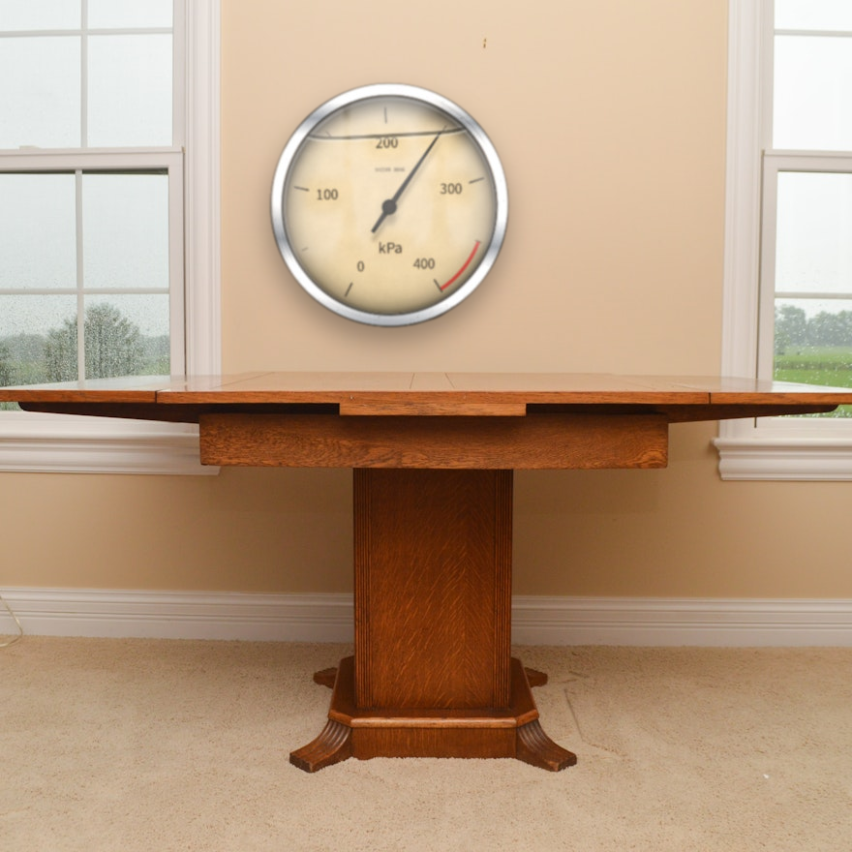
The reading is 250 kPa
